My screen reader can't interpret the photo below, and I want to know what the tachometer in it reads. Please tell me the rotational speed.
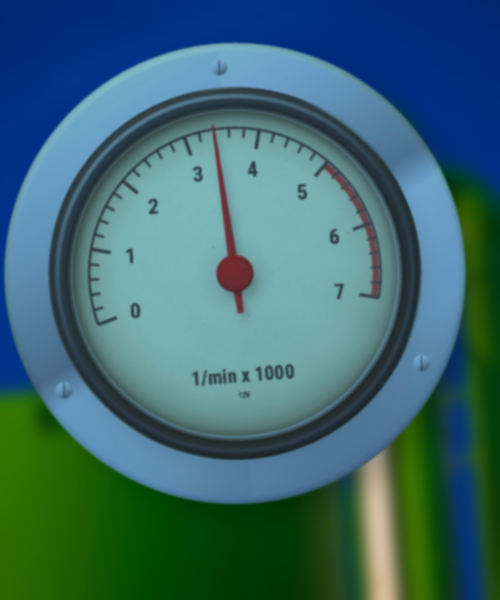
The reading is 3400 rpm
